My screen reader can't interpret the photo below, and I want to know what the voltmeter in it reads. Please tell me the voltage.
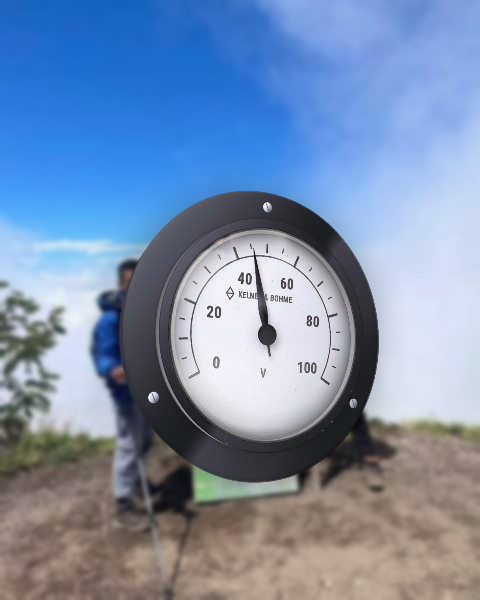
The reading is 45 V
